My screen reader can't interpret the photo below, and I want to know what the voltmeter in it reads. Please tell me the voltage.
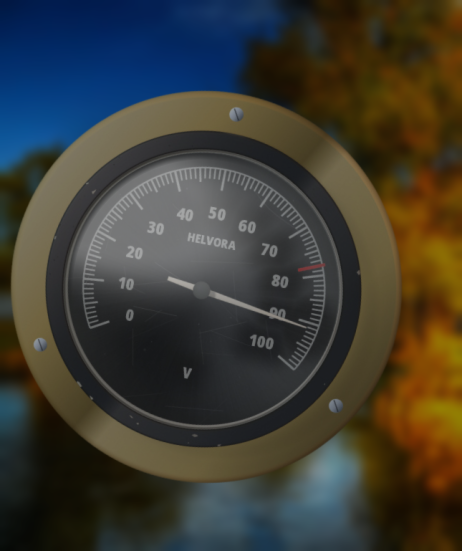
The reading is 91 V
